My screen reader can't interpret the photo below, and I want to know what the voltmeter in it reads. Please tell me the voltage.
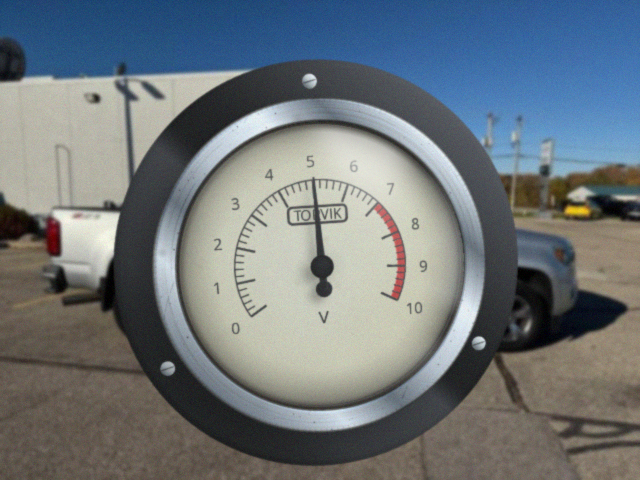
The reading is 5 V
